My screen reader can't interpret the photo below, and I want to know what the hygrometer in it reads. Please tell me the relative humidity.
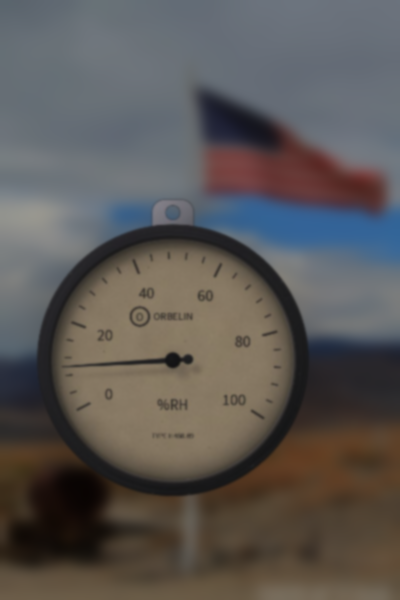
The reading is 10 %
